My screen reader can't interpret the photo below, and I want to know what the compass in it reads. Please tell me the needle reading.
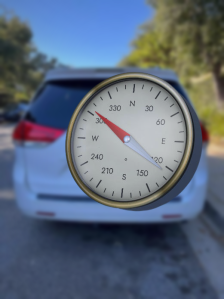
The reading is 305 °
